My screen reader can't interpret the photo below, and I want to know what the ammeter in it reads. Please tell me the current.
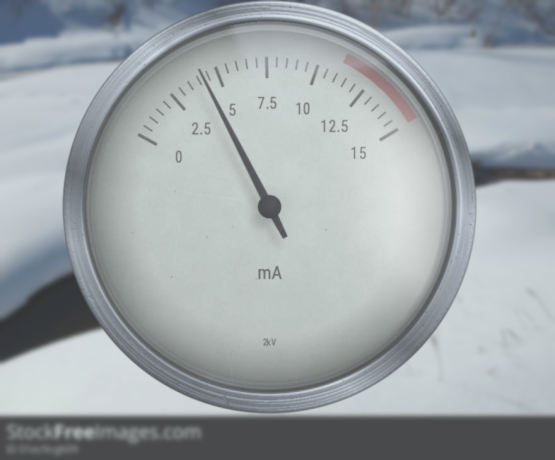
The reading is 4.25 mA
